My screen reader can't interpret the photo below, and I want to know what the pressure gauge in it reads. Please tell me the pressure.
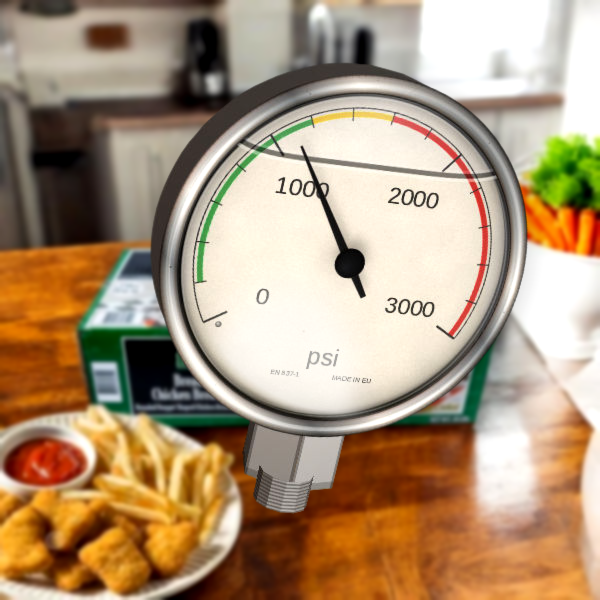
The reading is 1100 psi
